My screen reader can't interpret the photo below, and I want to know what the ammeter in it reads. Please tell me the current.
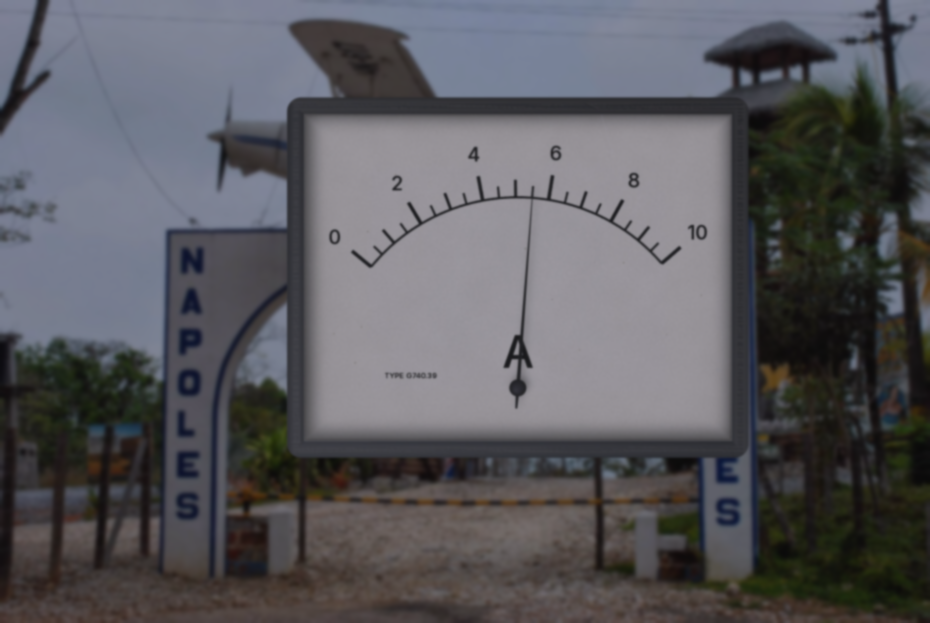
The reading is 5.5 A
